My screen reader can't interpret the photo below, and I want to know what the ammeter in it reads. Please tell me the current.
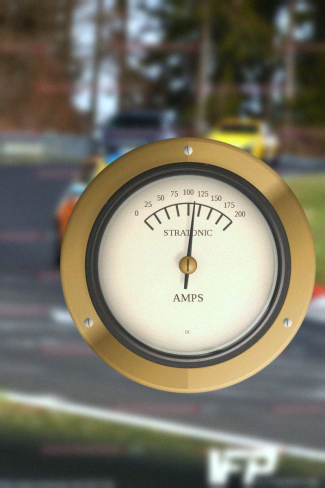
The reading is 112.5 A
